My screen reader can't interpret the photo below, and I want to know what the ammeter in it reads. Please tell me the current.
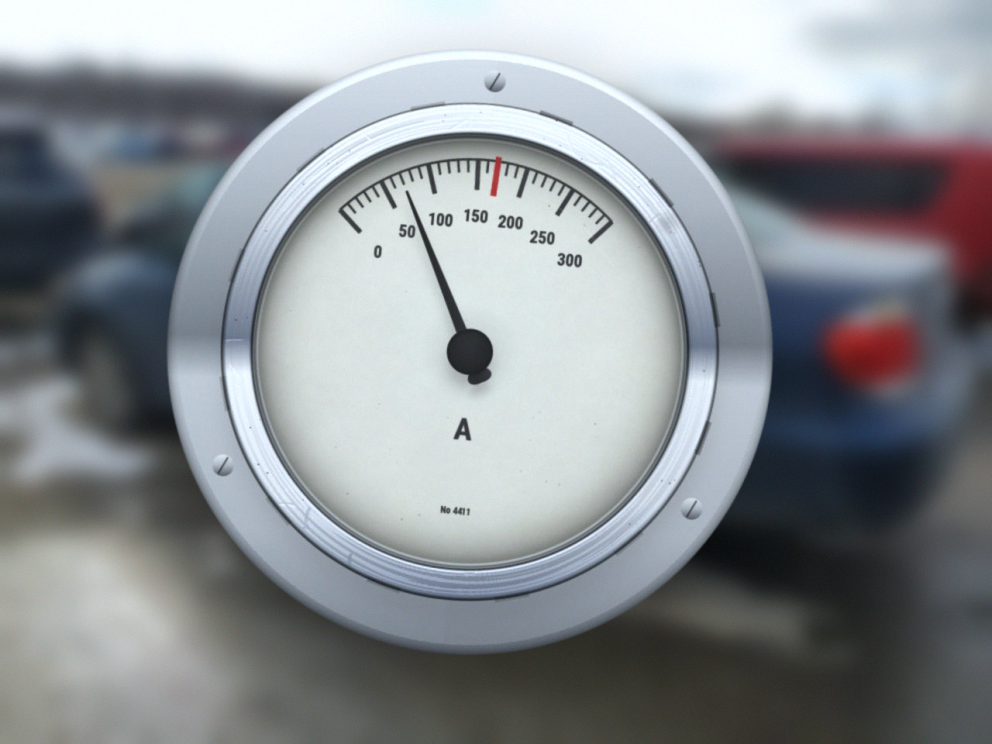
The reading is 70 A
